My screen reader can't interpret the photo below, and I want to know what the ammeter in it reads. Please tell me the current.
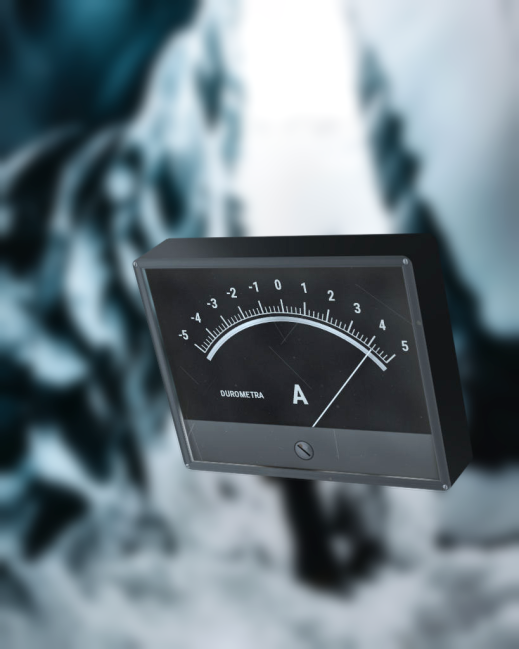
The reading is 4.2 A
